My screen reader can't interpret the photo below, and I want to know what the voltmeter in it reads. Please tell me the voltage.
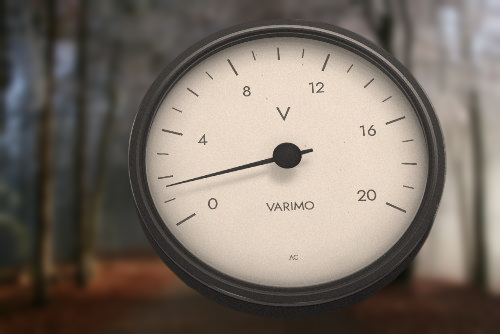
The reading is 1.5 V
